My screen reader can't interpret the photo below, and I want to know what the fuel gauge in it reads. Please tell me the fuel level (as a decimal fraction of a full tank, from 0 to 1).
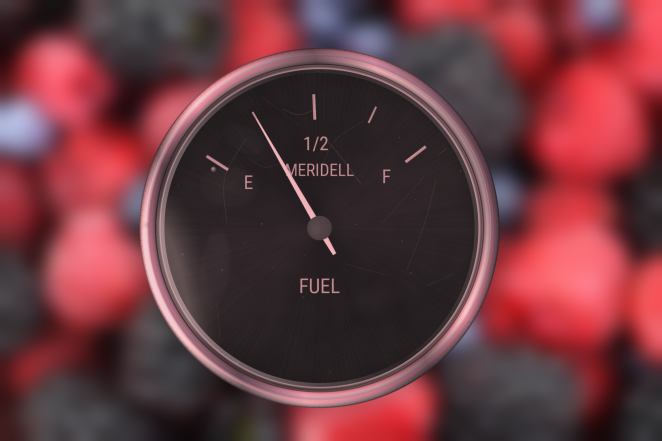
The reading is 0.25
